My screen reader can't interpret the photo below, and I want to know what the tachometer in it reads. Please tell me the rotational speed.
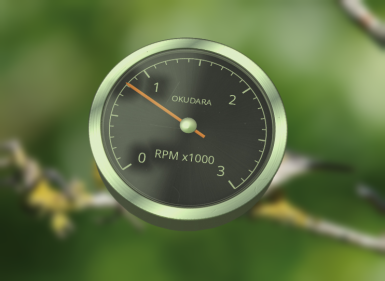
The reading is 800 rpm
